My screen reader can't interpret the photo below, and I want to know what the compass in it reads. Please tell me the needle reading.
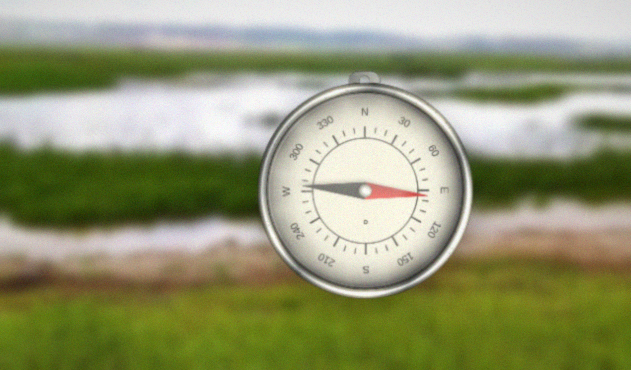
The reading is 95 °
